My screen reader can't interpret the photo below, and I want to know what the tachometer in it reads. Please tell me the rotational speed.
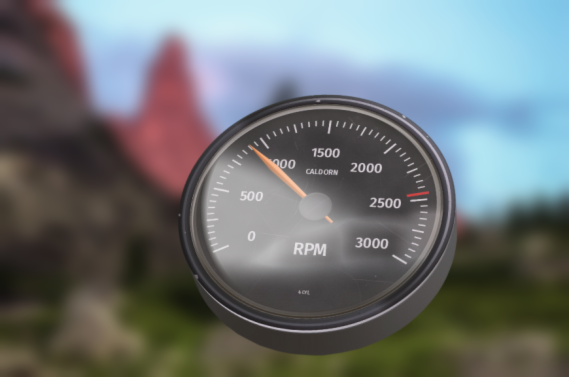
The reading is 900 rpm
